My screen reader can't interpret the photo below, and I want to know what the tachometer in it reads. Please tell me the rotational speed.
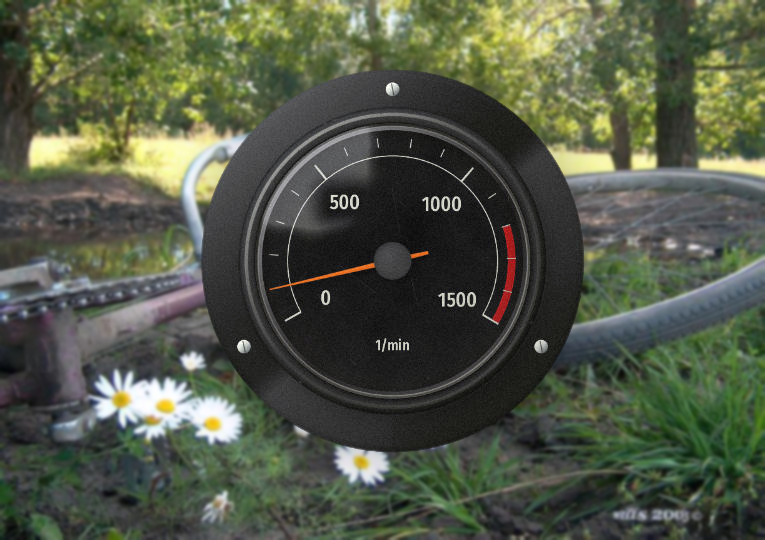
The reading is 100 rpm
